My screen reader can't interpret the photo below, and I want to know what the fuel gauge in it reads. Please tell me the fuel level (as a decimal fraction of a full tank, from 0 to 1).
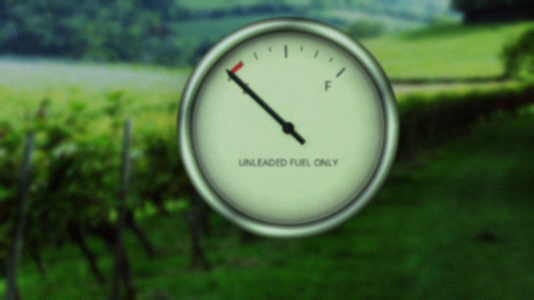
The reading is 0
